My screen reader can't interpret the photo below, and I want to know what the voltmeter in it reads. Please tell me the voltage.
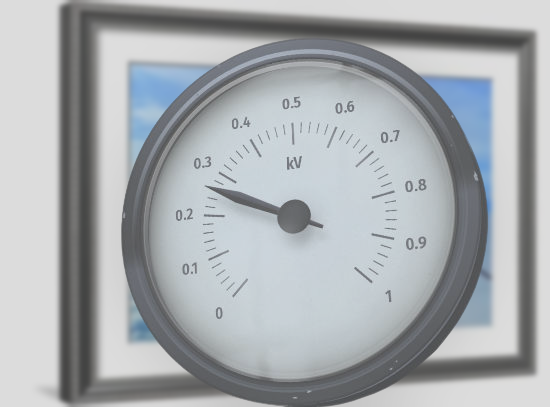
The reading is 0.26 kV
